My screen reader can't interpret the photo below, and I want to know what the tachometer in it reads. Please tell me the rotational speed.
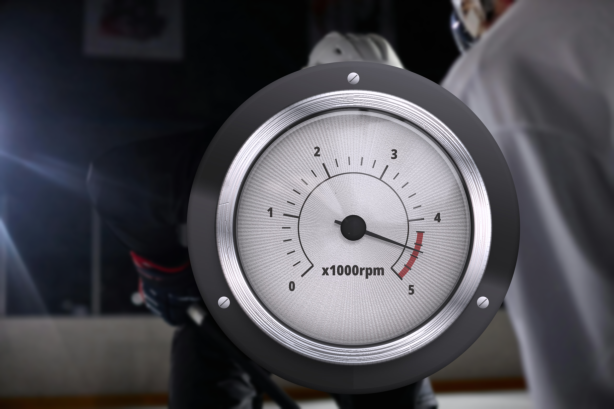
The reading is 4500 rpm
